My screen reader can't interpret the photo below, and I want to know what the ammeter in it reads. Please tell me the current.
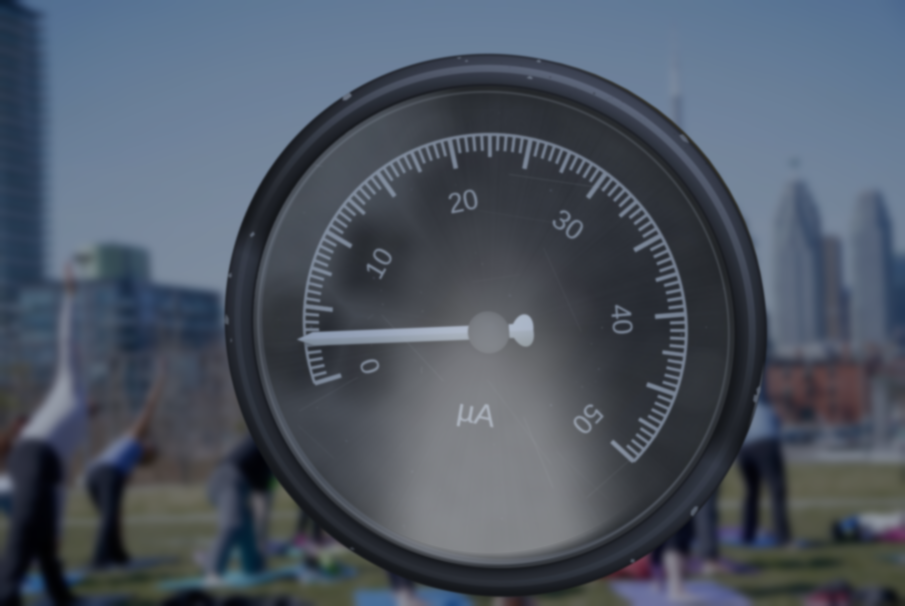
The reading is 3 µA
